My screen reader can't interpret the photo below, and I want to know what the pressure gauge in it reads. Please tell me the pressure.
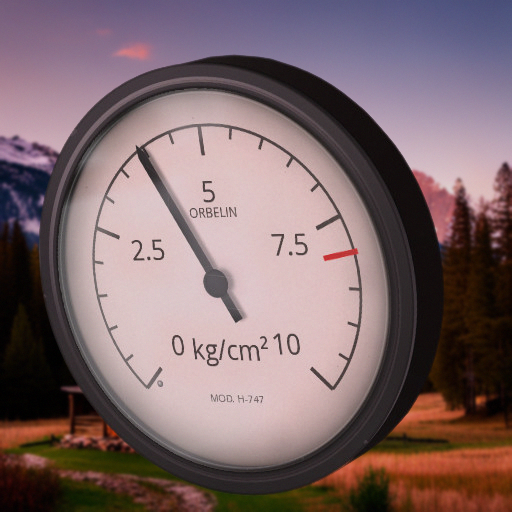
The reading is 4 kg/cm²
